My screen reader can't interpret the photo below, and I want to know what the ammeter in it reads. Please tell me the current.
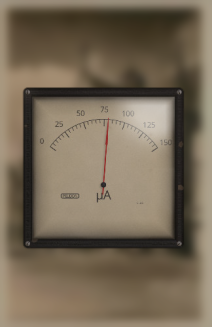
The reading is 80 µA
